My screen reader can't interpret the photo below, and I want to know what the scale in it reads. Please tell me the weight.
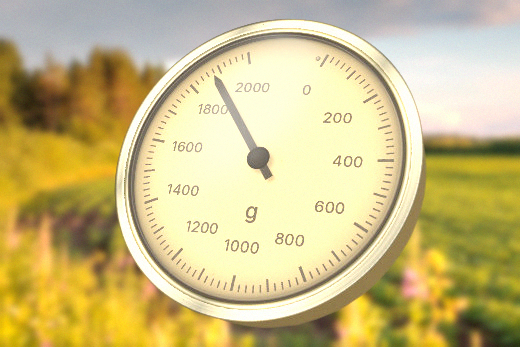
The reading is 1880 g
